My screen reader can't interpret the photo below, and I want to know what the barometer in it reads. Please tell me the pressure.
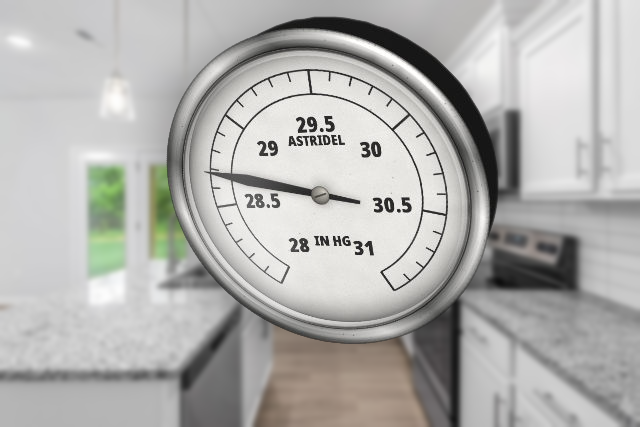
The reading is 28.7 inHg
